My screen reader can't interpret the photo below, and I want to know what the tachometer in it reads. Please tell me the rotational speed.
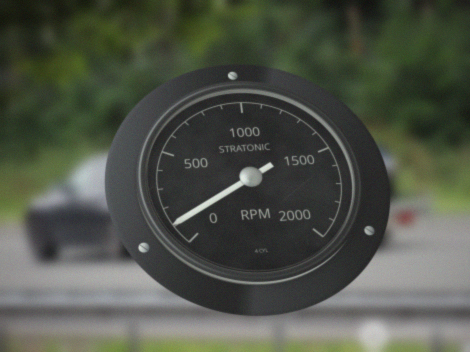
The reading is 100 rpm
